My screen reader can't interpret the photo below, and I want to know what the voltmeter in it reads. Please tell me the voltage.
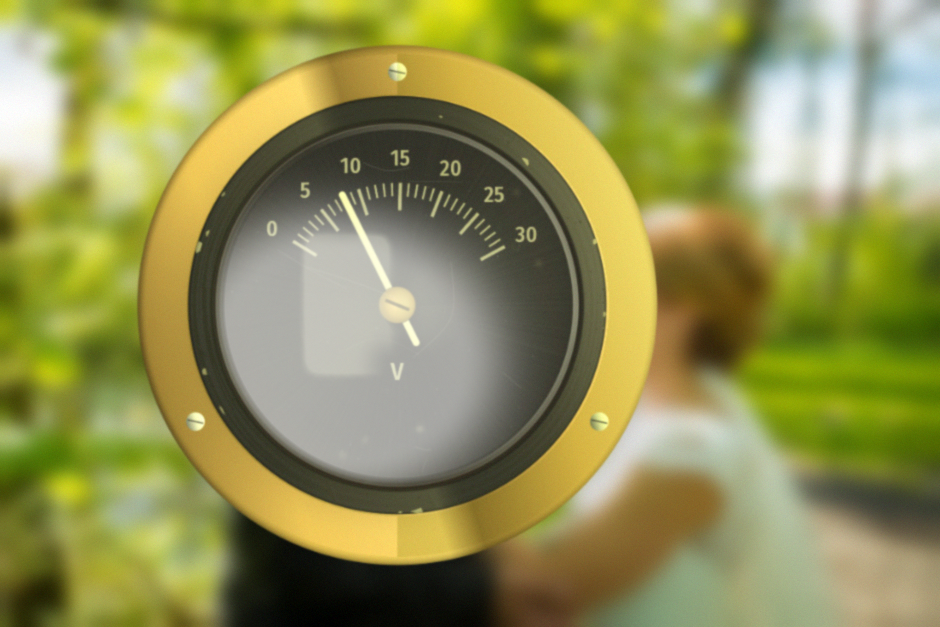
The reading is 8 V
